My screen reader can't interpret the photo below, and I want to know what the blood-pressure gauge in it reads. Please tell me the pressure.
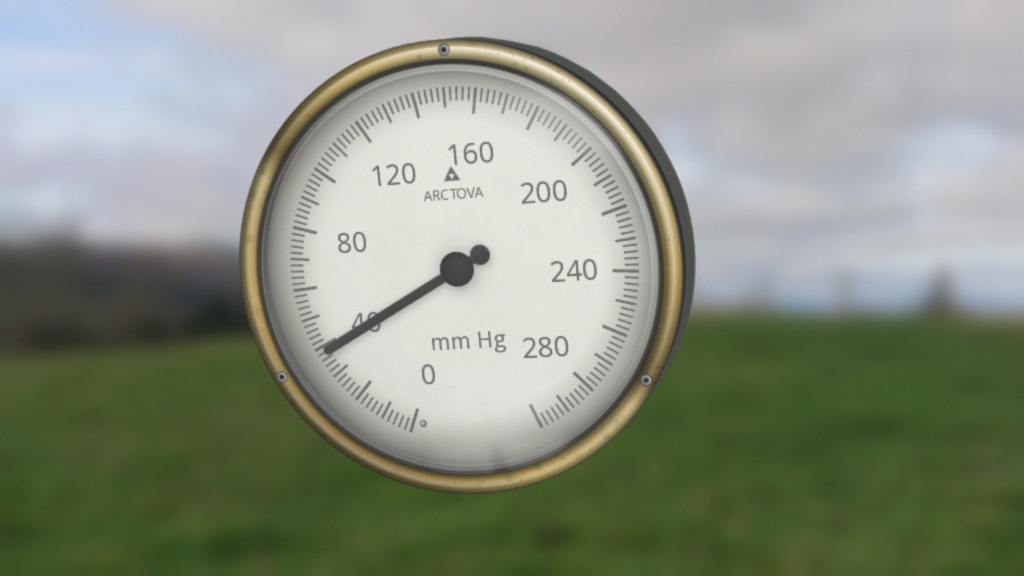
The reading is 38 mmHg
